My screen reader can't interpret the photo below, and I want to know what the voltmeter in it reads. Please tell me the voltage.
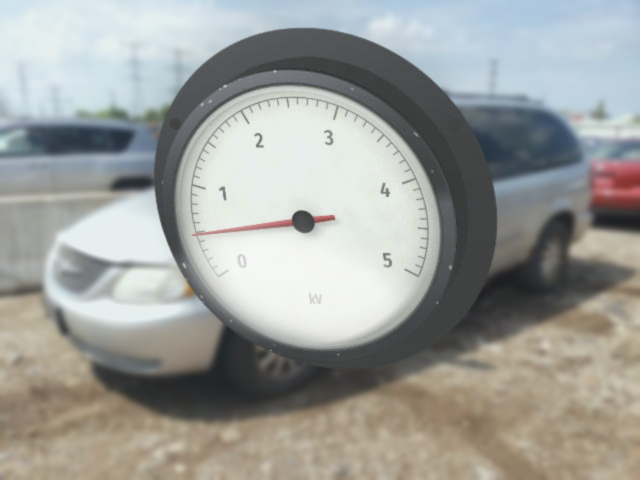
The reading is 0.5 kV
